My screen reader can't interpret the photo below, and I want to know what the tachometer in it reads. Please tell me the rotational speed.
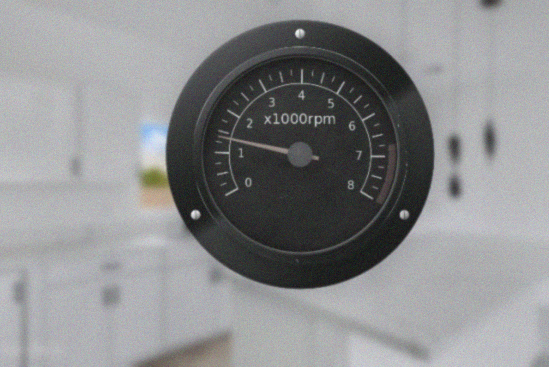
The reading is 1375 rpm
